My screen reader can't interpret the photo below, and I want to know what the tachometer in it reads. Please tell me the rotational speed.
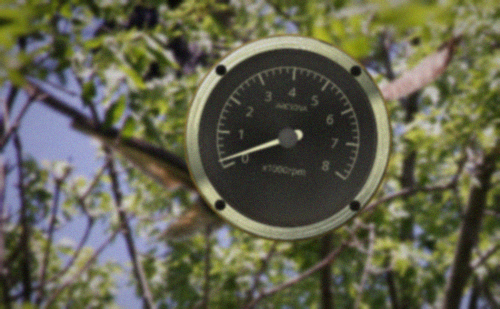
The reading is 200 rpm
